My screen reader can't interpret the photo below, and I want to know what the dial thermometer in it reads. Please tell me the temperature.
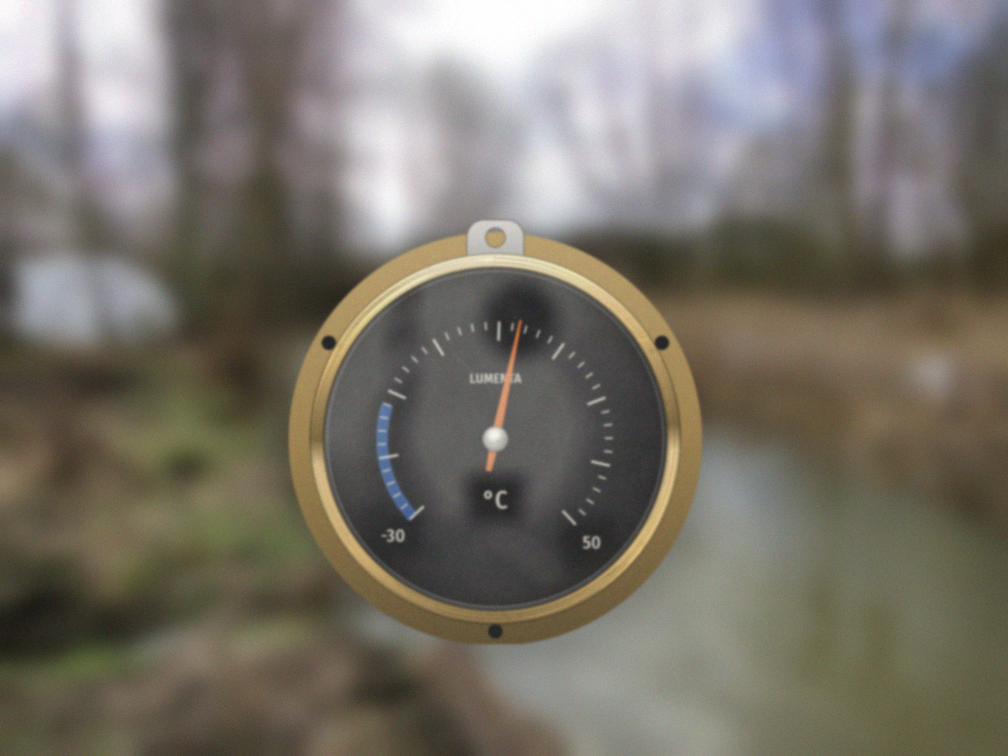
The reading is 13 °C
